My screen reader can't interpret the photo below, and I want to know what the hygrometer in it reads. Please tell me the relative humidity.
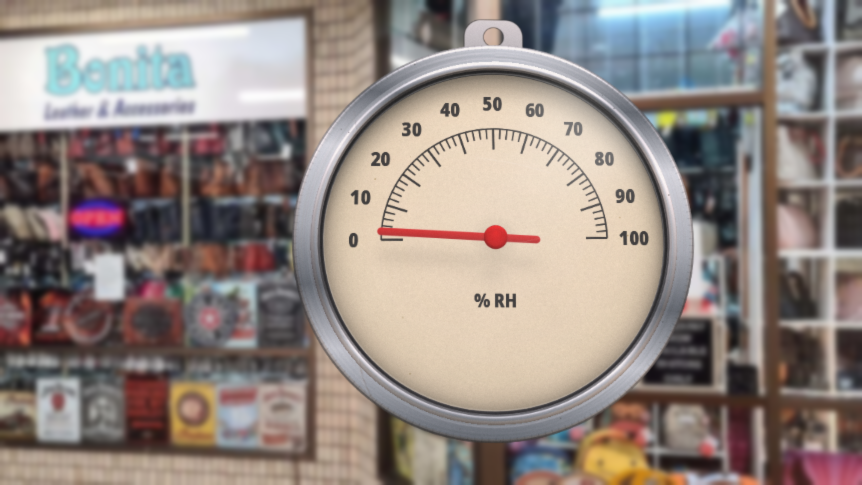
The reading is 2 %
